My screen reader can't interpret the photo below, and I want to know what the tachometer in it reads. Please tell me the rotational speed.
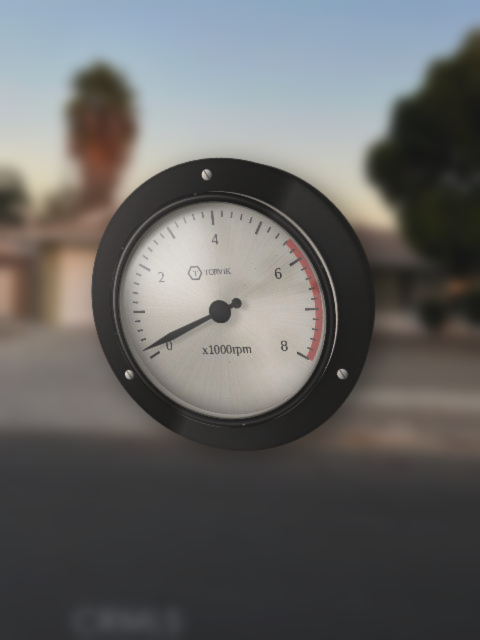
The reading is 200 rpm
